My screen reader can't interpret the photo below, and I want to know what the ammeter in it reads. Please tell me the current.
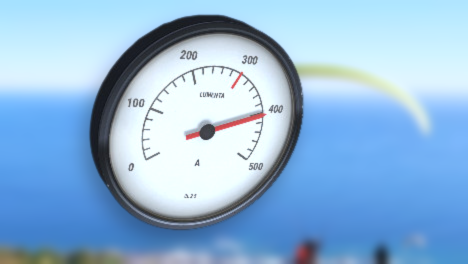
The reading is 400 A
